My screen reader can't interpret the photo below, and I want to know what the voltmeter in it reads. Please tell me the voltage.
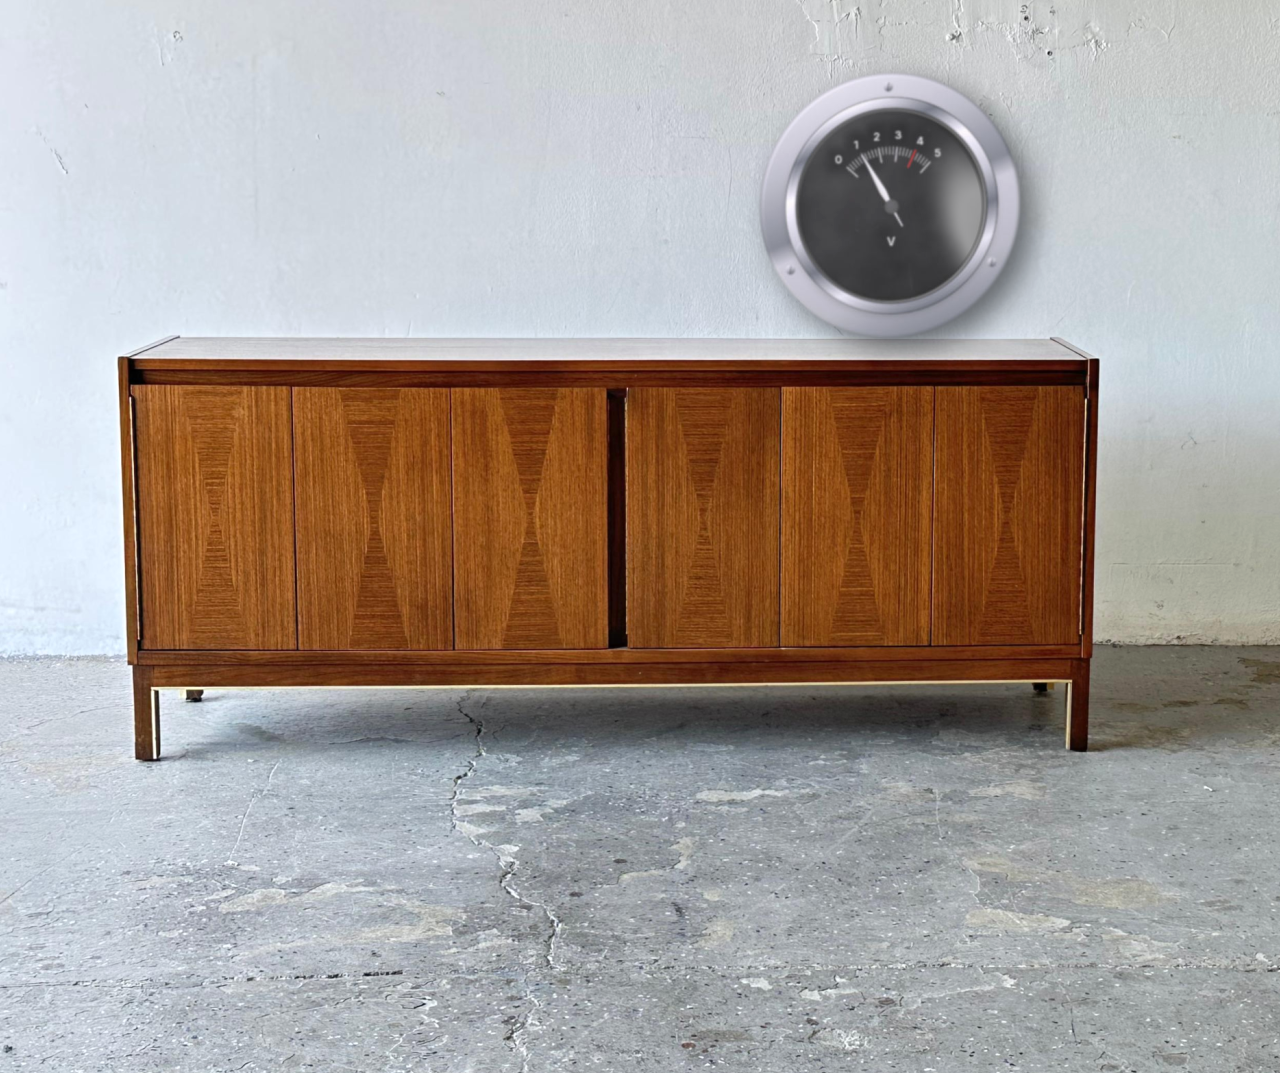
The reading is 1 V
